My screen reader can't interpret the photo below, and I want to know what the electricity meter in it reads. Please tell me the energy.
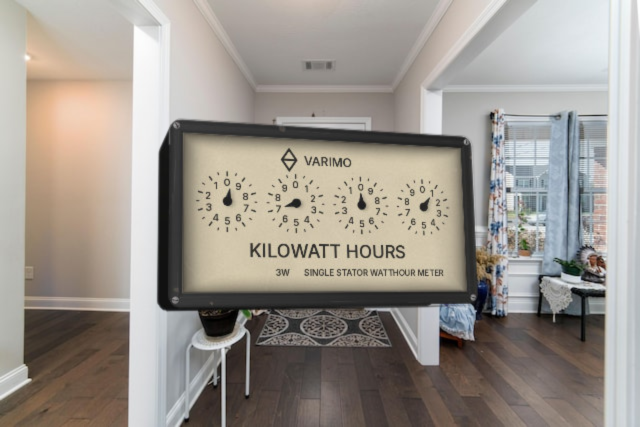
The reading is 9701 kWh
